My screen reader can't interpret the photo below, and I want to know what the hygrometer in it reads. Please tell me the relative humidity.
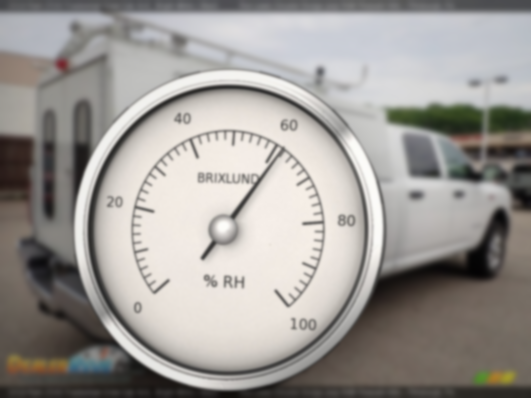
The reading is 62 %
